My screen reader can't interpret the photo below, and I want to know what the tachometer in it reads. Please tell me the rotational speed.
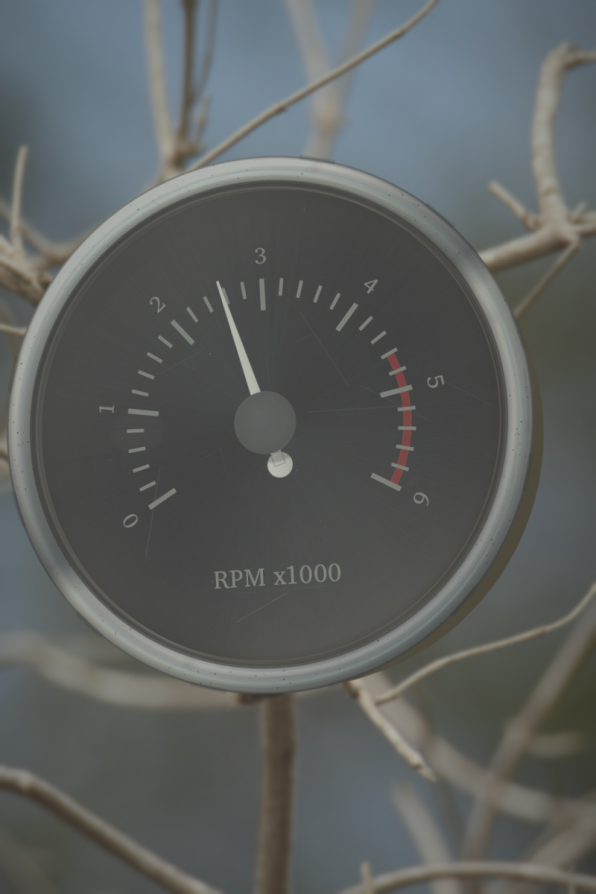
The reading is 2600 rpm
